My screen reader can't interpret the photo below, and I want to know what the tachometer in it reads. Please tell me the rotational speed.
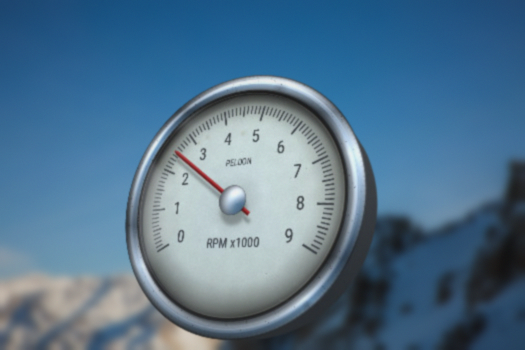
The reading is 2500 rpm
